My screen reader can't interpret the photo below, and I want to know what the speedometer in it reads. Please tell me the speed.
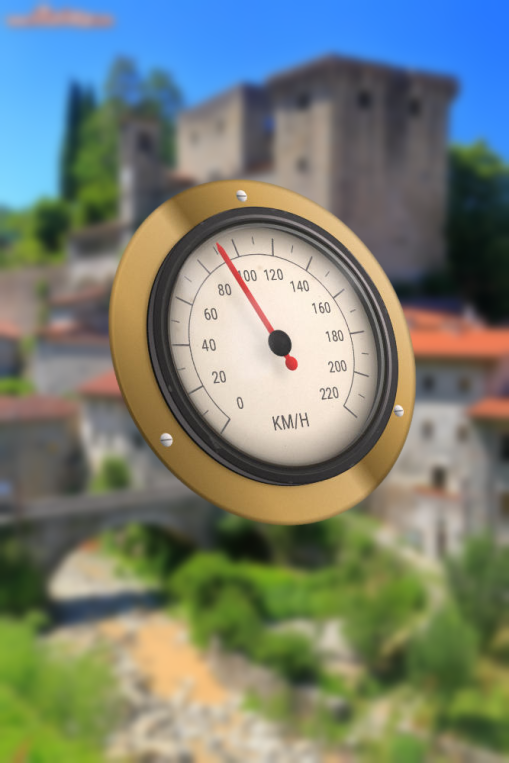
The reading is 90 km/h
